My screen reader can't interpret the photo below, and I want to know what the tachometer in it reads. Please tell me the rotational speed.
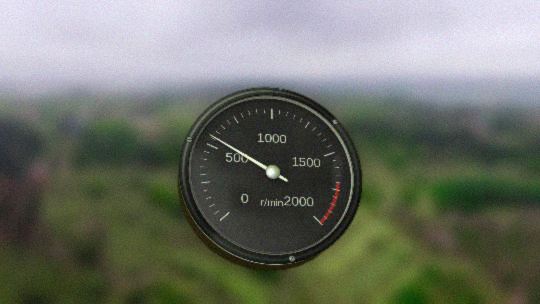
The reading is 550 rpm
